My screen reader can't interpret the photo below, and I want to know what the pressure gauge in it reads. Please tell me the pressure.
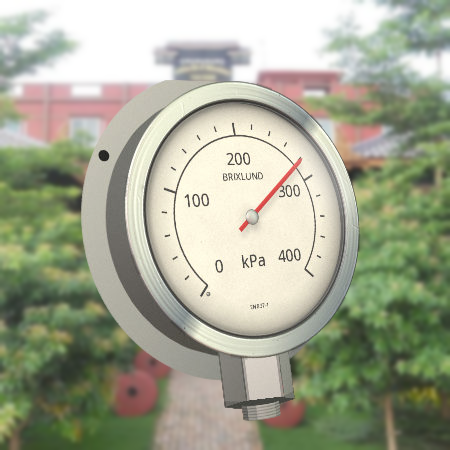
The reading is 280 kPa
